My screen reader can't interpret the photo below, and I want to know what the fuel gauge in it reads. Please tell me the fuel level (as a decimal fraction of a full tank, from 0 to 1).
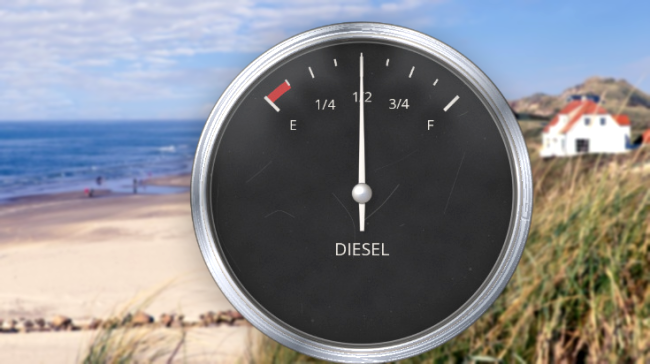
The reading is 0.5
